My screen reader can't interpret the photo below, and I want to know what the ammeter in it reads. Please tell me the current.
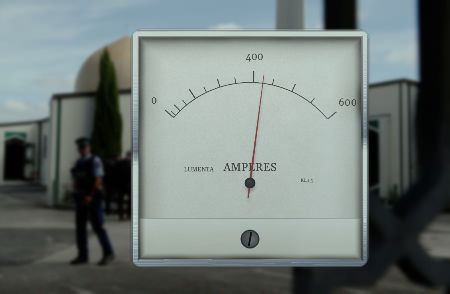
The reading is 425 A
